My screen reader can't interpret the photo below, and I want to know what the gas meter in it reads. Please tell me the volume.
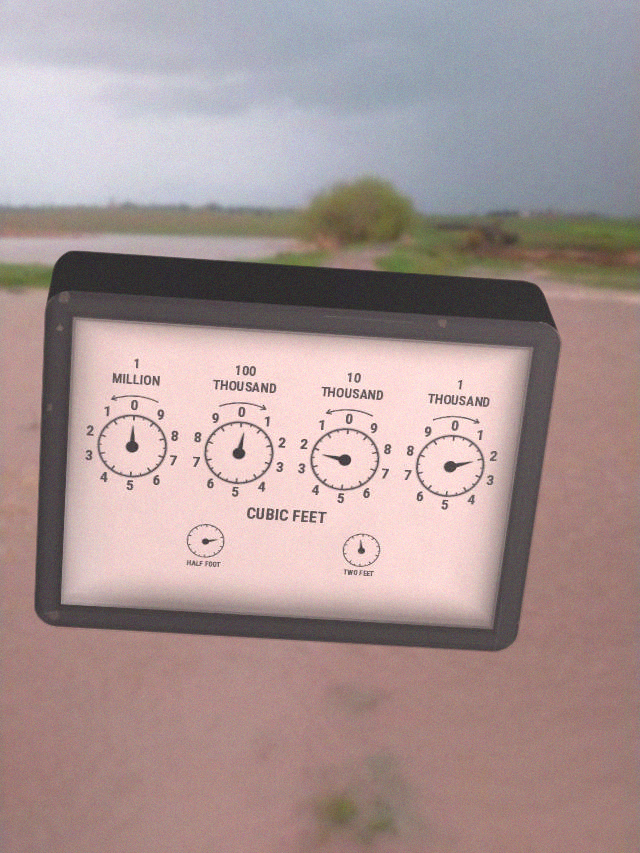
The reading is 2200 ft³
